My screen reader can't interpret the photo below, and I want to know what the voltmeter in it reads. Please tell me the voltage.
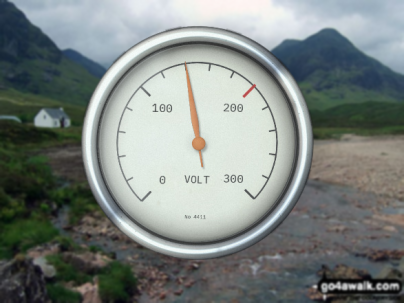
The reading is 140 V
